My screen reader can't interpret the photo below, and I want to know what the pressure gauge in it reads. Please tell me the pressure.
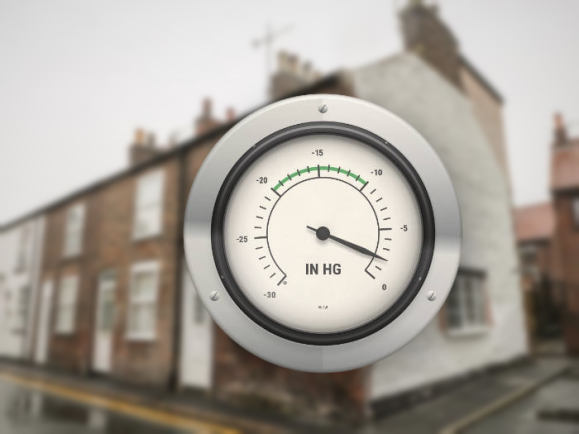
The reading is -2 inHg
